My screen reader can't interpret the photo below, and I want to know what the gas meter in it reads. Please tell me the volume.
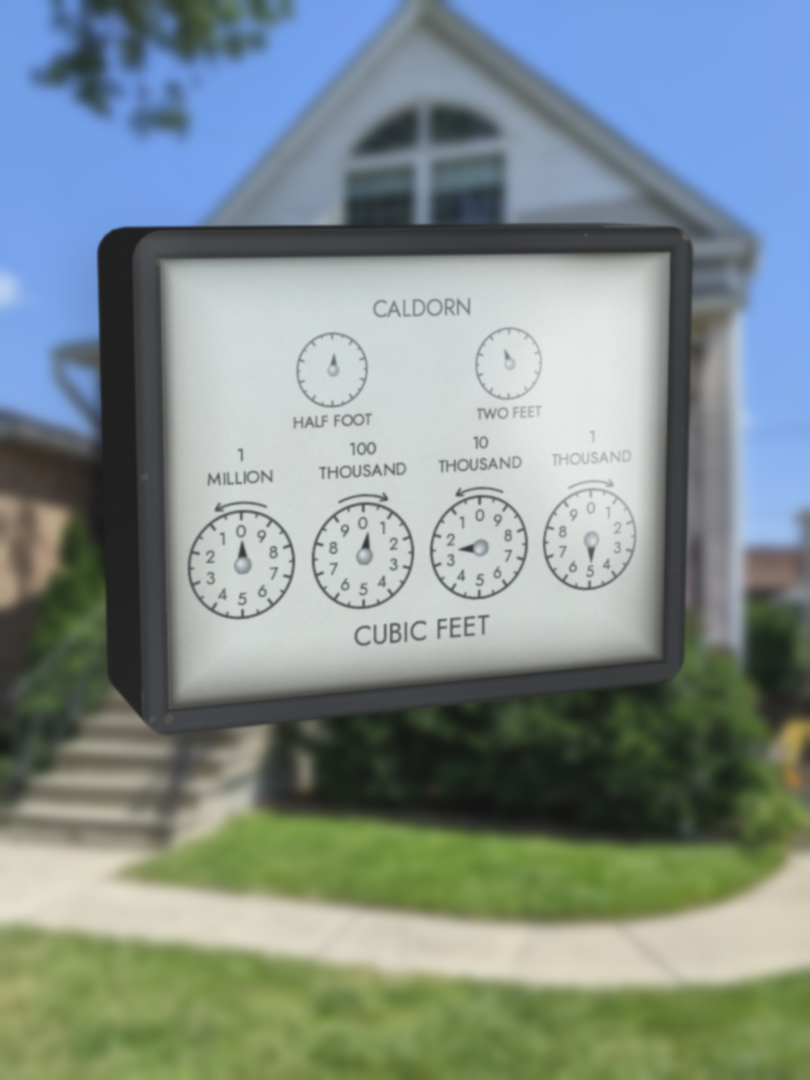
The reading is 2500 ft³
